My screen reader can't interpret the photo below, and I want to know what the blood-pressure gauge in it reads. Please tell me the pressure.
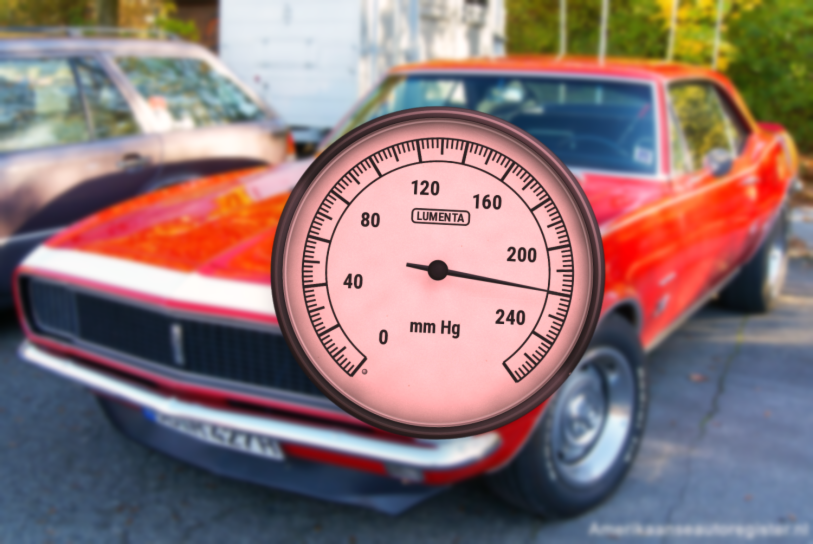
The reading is 220 mmHg
